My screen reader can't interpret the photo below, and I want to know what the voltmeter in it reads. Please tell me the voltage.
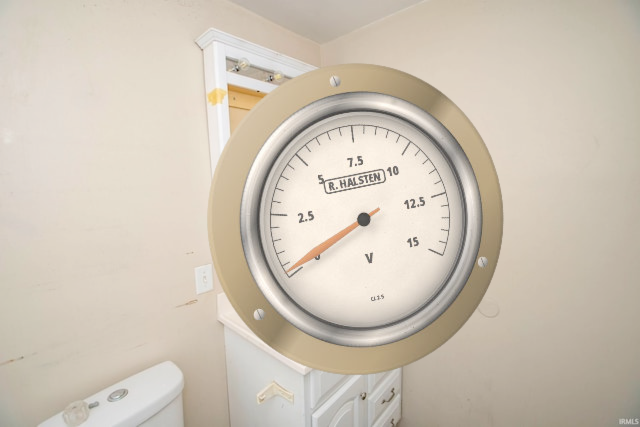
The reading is 0.25 V
